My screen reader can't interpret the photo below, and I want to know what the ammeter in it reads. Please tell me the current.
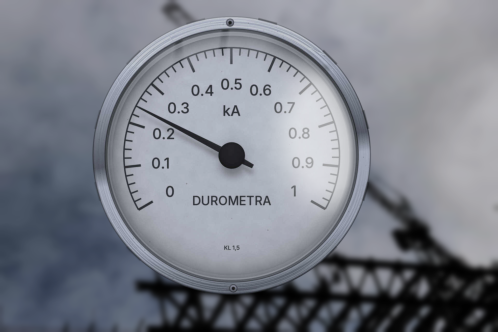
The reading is 0.24 kA
